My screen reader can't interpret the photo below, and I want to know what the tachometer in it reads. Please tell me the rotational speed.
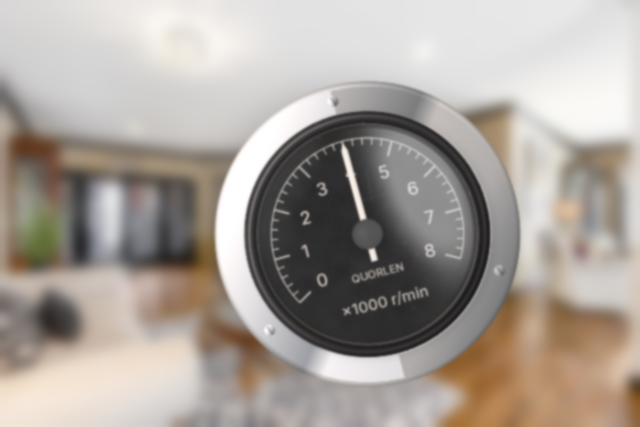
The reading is 4000 rpm
